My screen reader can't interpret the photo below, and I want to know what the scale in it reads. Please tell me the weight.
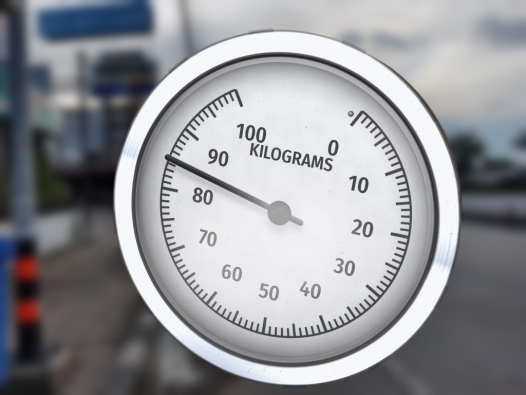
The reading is 85 kg
